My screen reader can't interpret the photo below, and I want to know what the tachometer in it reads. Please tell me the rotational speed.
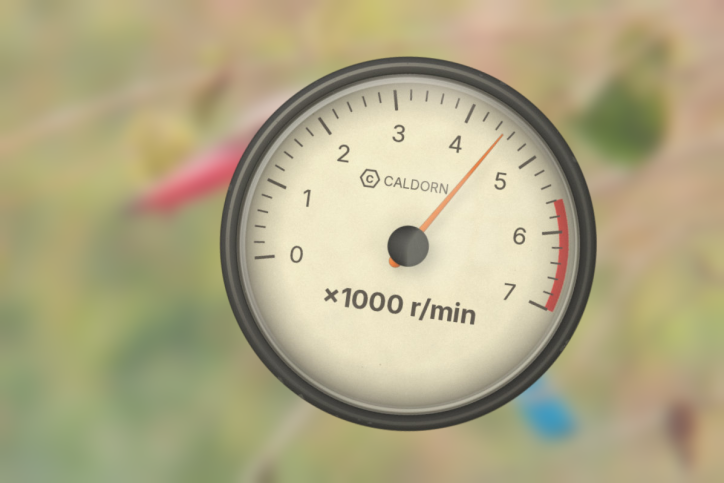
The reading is 4500 rpm
